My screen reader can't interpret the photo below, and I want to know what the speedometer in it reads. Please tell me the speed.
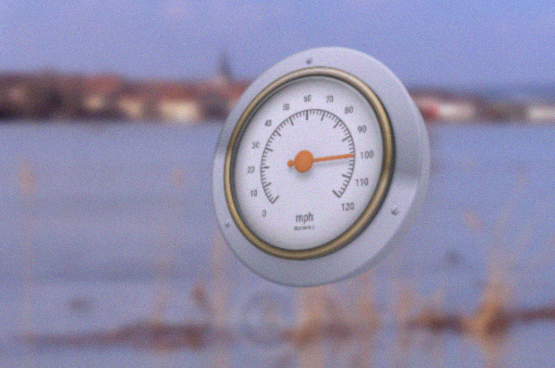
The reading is 100 mph
